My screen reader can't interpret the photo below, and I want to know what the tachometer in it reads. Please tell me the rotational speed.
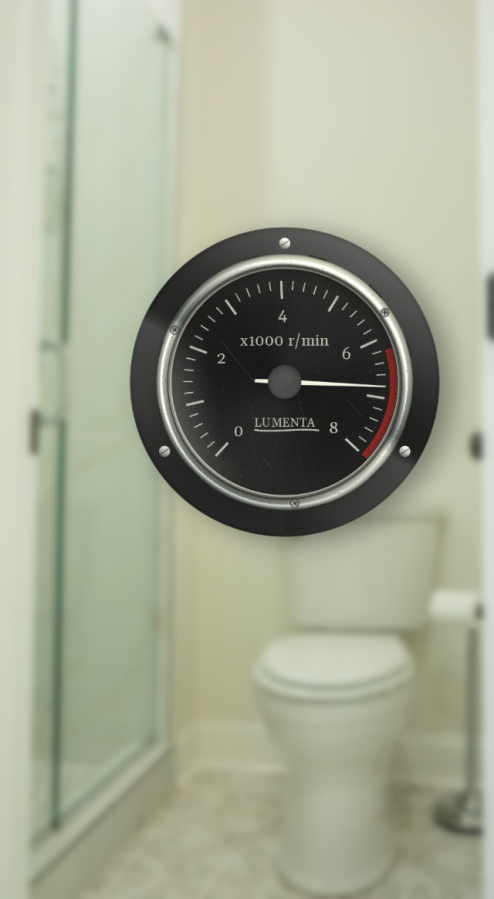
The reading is 6800 rpm
